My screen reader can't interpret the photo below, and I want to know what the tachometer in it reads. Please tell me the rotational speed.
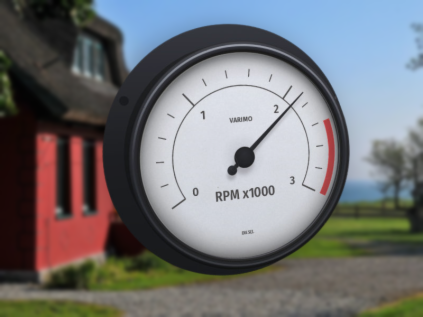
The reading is 2100 rpm
